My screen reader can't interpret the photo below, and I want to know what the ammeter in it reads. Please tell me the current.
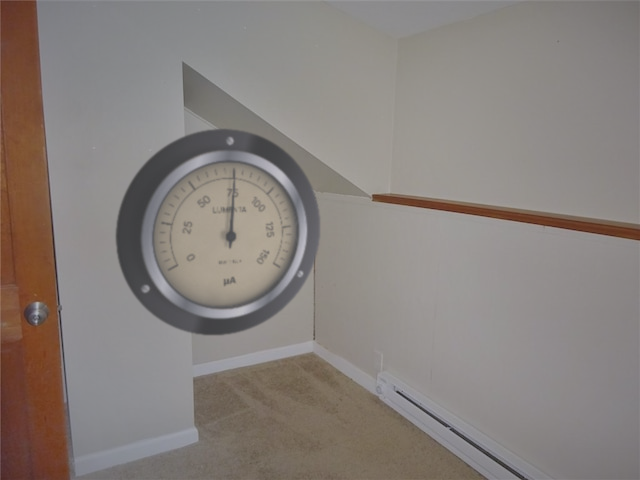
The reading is 75 µA
